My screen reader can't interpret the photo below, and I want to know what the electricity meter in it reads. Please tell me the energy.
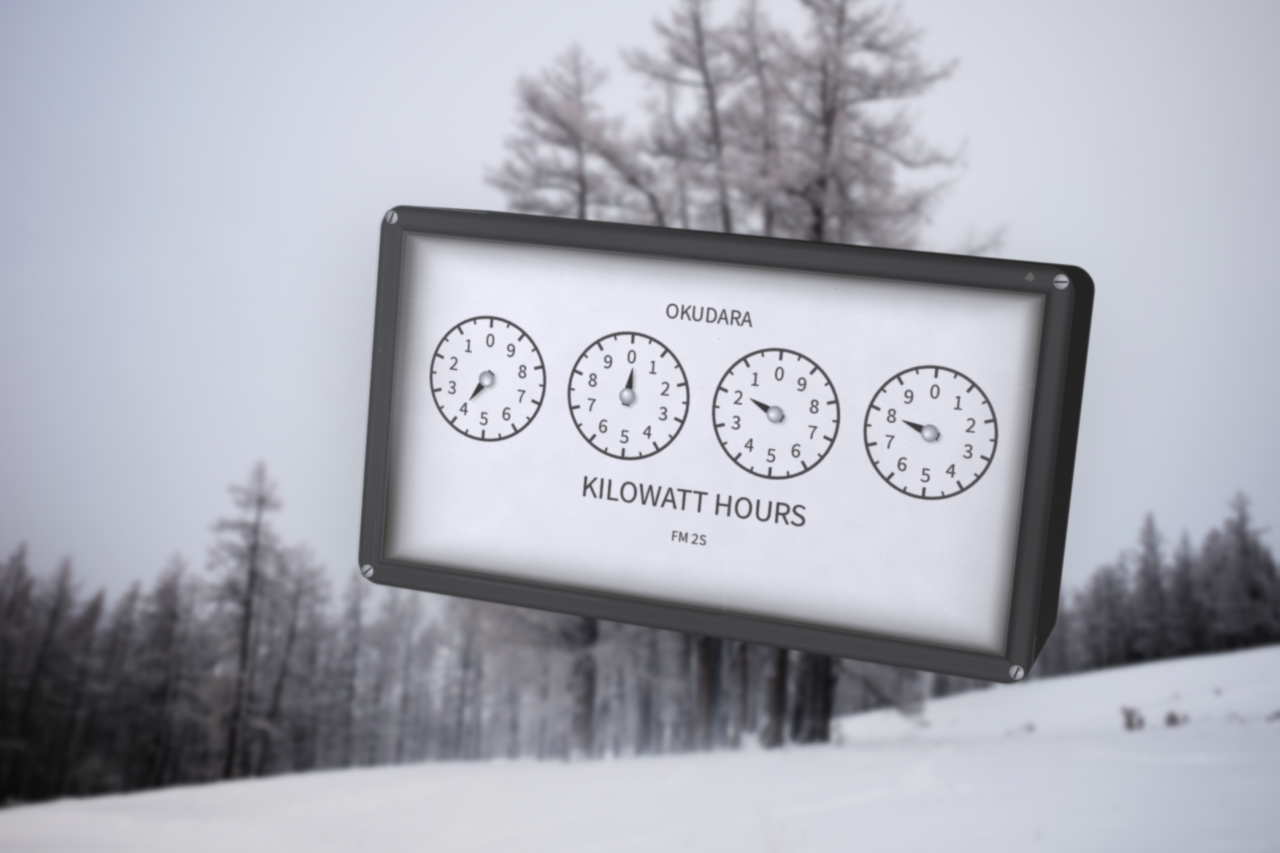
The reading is 4018 kWh
